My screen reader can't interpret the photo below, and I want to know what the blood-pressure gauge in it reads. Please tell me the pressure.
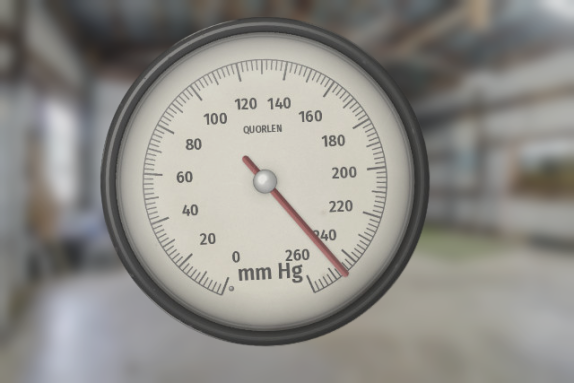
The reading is 246 mmHg
